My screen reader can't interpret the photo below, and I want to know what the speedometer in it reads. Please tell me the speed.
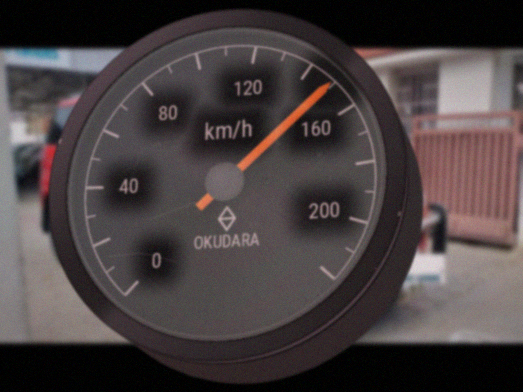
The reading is 150 km/h
